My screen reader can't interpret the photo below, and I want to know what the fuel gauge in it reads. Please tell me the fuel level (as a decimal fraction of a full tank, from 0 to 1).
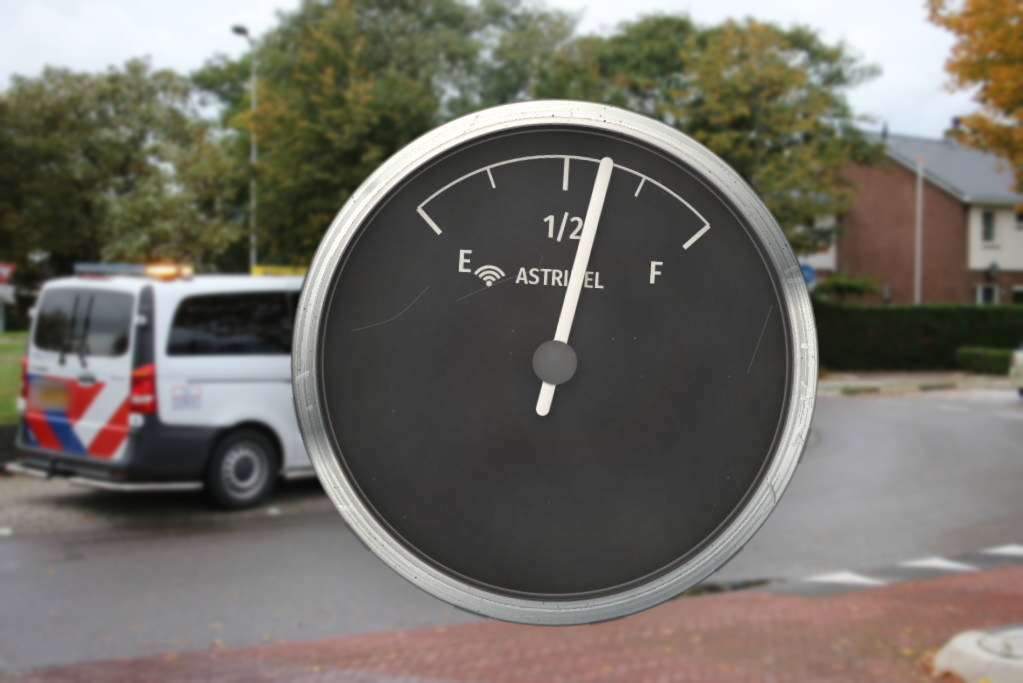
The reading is 0.625
